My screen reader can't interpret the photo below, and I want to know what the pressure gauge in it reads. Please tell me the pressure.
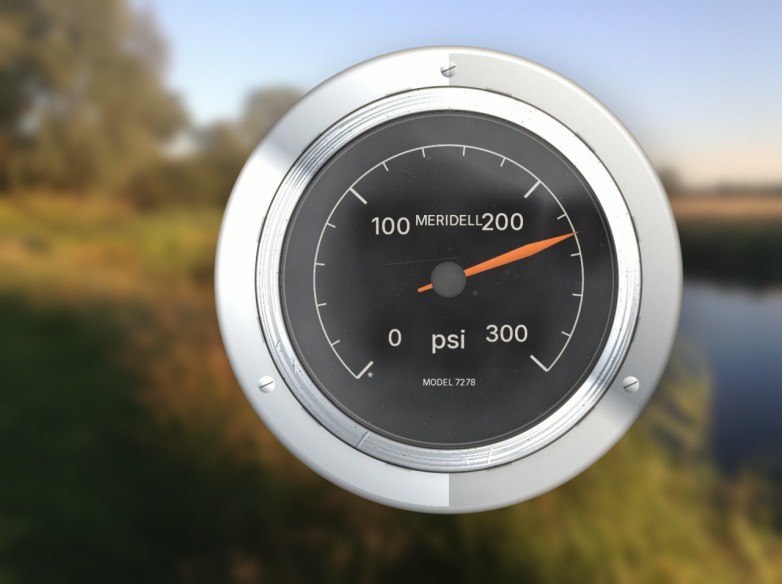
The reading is 230 psi
